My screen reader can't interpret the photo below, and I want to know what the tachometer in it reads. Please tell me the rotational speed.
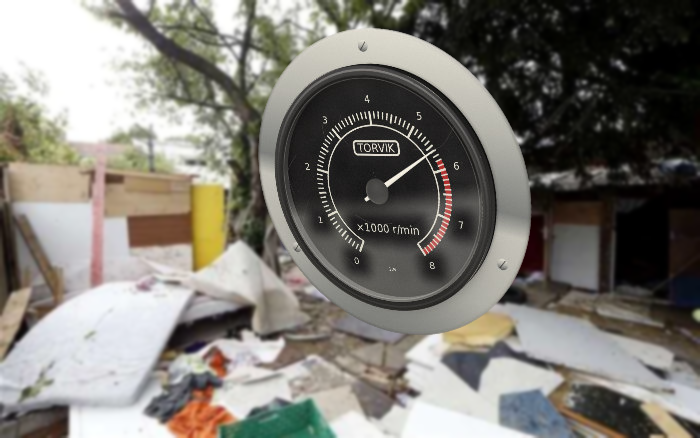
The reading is 5600 rpm
